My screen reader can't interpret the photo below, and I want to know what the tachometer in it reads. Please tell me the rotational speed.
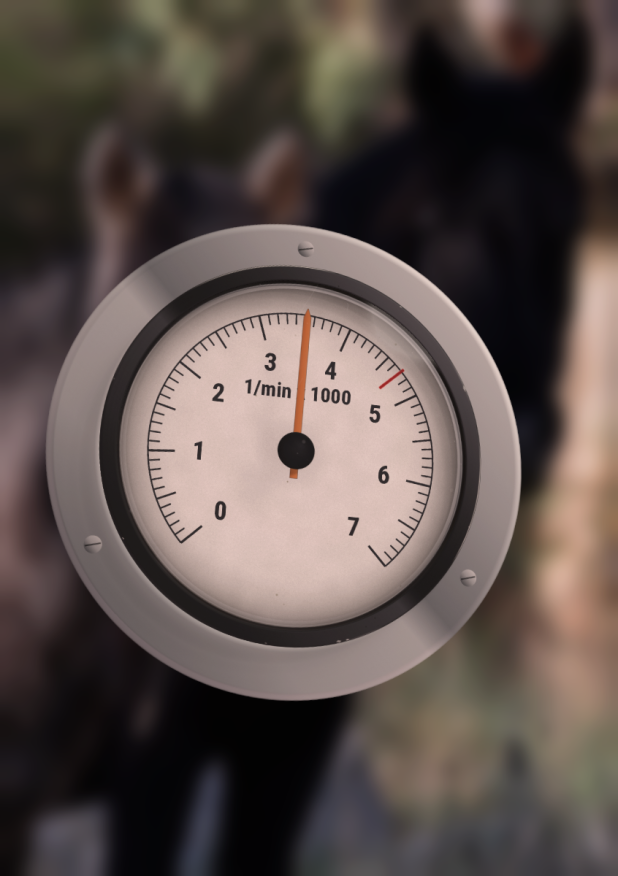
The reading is 3500 rpm
